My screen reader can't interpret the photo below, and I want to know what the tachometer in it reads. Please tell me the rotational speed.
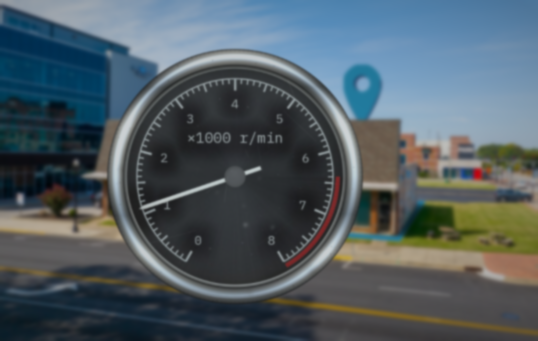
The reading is 1100 rpm
